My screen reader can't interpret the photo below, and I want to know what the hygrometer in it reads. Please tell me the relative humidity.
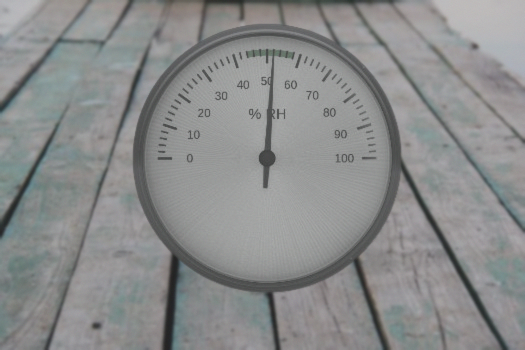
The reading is 52 %
